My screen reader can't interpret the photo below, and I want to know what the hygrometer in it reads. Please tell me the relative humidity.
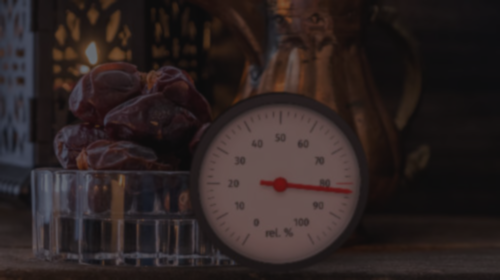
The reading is 82 %
